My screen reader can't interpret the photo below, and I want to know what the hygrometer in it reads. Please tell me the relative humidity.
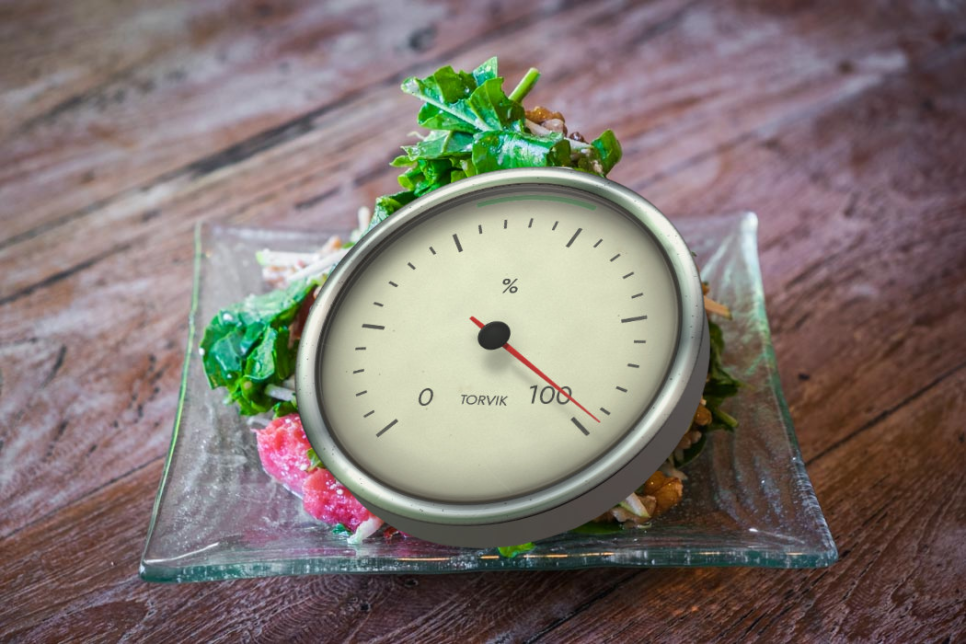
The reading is 98 %
